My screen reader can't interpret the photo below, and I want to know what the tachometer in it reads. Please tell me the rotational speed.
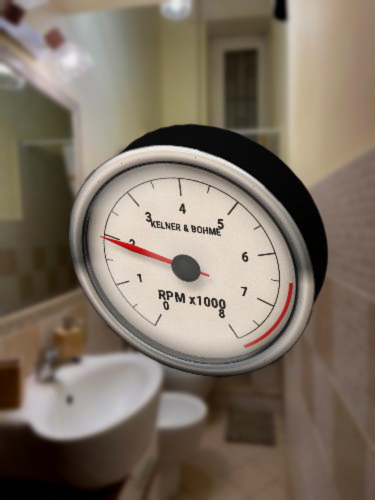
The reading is 2000 rpm
